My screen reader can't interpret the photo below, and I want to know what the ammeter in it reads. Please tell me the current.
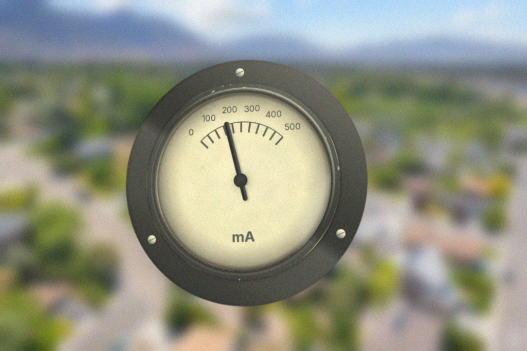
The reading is 175 mA
